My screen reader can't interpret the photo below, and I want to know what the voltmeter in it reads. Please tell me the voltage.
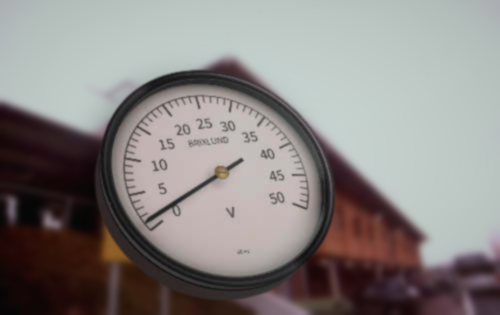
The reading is 1 V
